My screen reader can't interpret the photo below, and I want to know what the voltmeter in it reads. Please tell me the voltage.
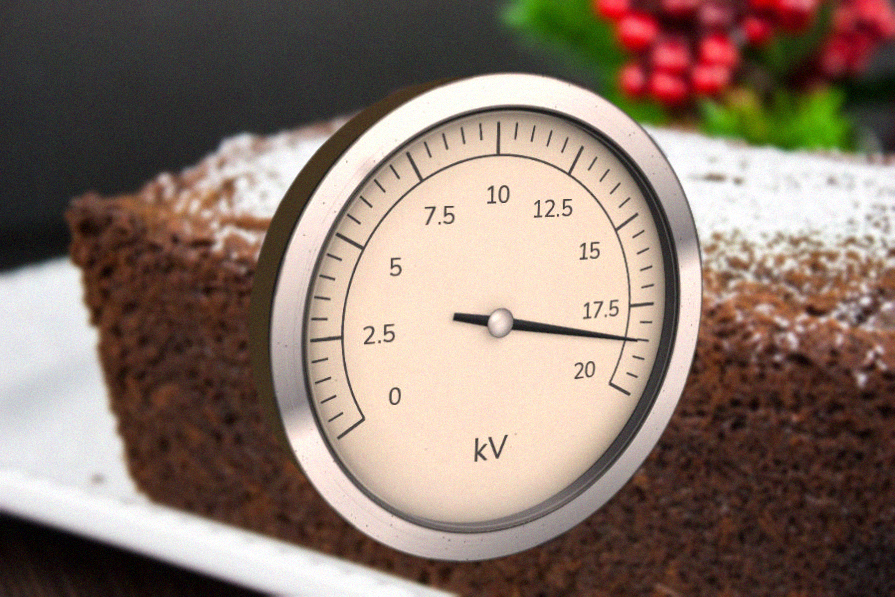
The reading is 18.5 kV
